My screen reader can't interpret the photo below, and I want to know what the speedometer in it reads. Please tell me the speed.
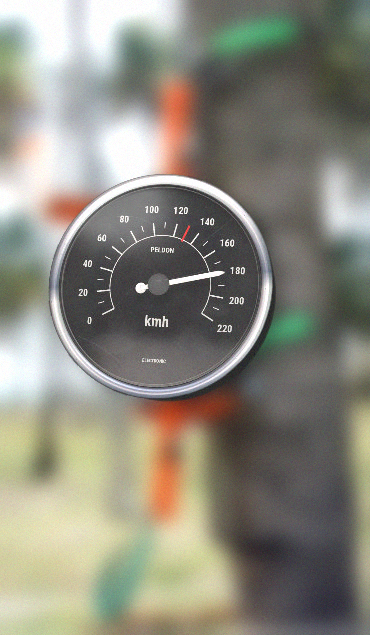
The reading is 180 km/h
